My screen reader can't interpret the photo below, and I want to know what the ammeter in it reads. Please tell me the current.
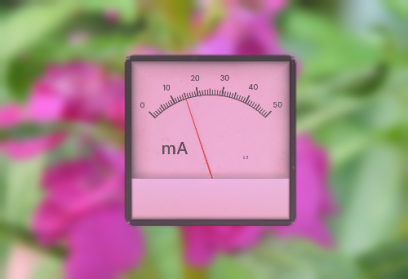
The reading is 15 mA
